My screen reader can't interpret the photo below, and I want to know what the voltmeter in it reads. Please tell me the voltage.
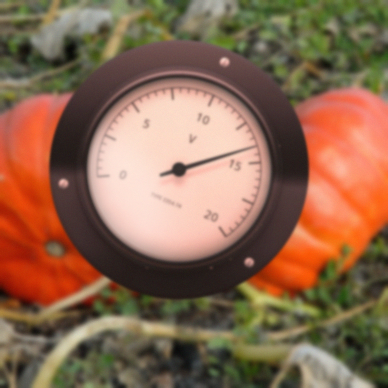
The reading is 14 V
